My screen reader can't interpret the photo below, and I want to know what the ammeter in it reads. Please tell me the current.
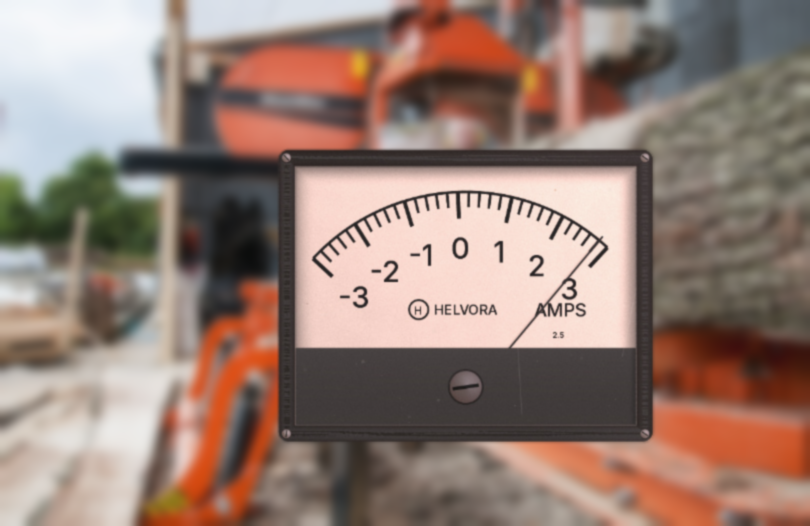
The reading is 2.8 A
